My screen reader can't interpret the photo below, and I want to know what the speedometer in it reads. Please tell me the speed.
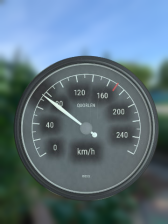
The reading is 75 km/h
